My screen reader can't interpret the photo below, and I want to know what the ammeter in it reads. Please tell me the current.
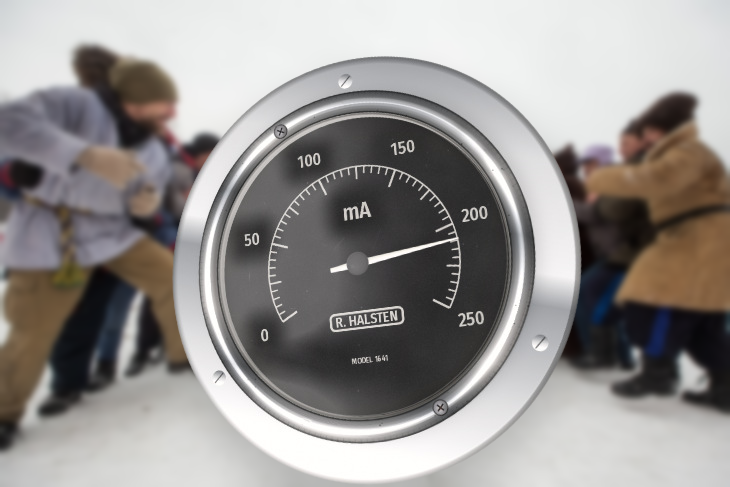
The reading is 210 mA
